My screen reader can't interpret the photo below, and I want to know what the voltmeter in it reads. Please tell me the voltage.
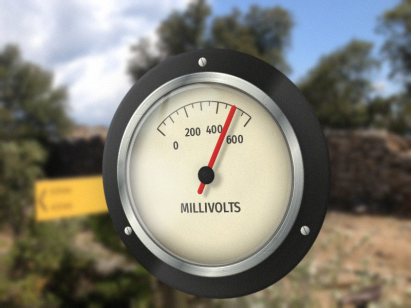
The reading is 500 mV
